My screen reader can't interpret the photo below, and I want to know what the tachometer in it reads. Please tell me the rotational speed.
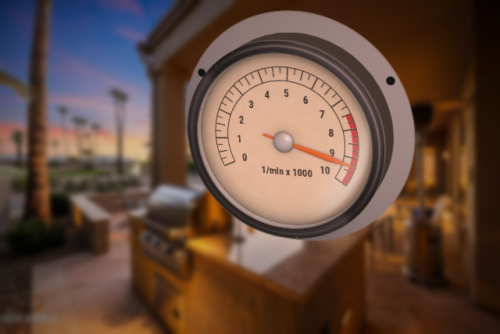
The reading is 9250 rpm
